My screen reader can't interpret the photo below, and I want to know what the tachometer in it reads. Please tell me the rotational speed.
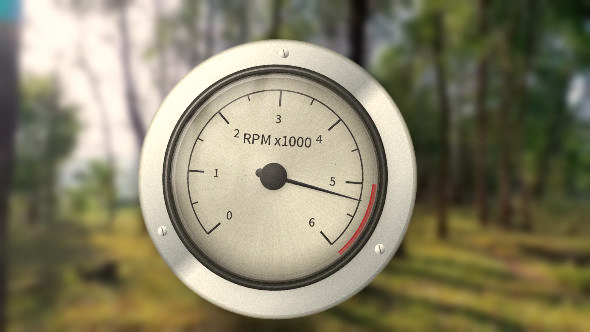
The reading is 5250 rpm
